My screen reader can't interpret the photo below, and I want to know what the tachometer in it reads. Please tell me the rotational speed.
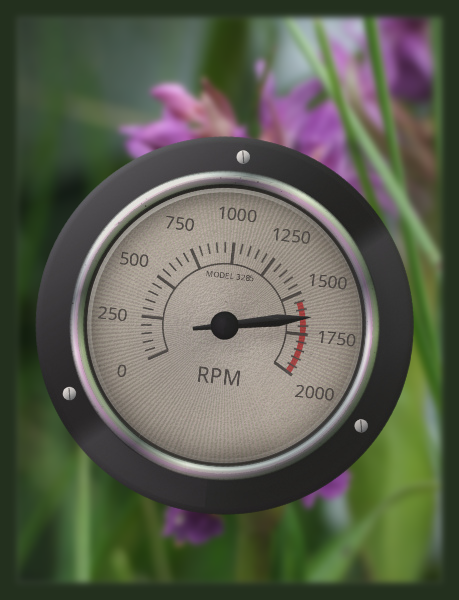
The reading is 1650 rpm
